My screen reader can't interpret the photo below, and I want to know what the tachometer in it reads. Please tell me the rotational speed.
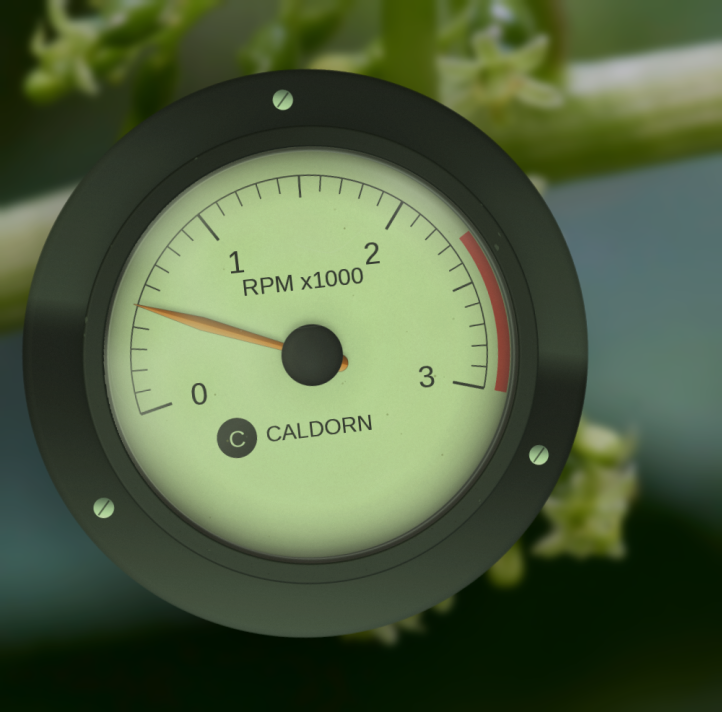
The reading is 500 rpm
